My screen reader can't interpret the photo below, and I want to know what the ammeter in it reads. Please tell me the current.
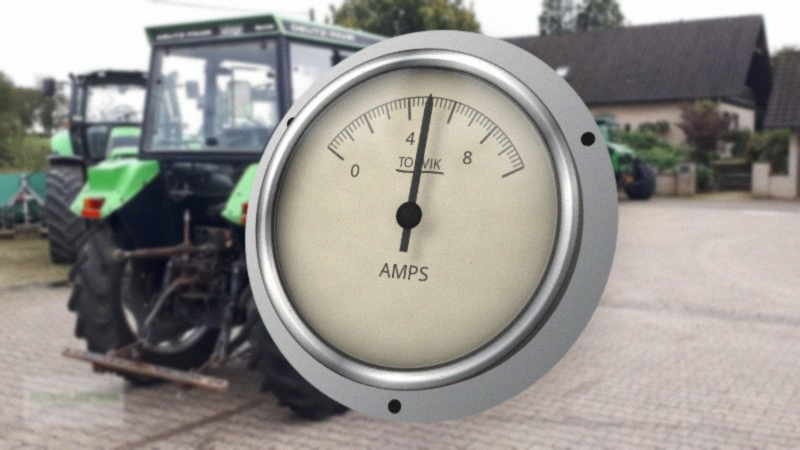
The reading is 5 A
